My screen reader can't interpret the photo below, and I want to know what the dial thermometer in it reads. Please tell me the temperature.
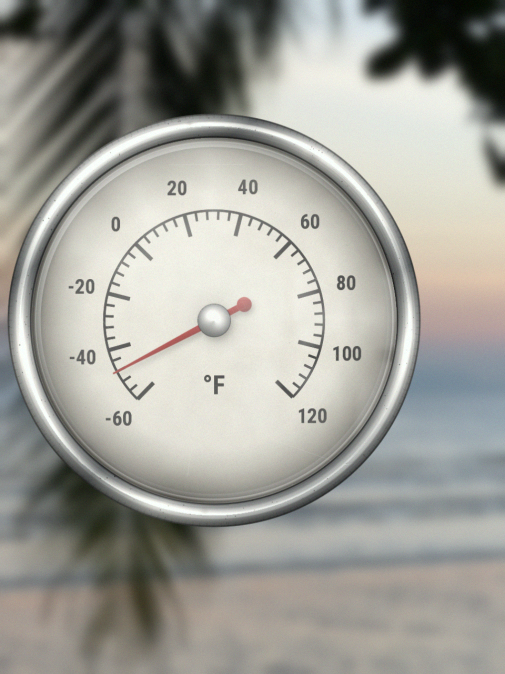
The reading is -48 °F
